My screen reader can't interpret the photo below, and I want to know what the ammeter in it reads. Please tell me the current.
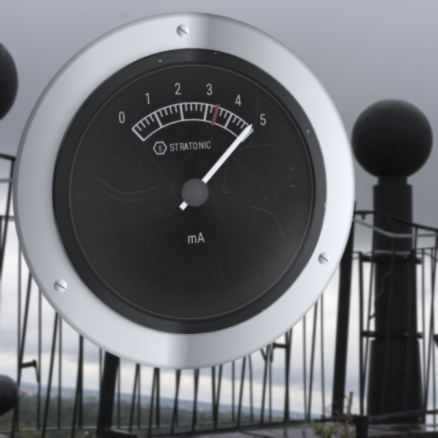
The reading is 4.8 mA
